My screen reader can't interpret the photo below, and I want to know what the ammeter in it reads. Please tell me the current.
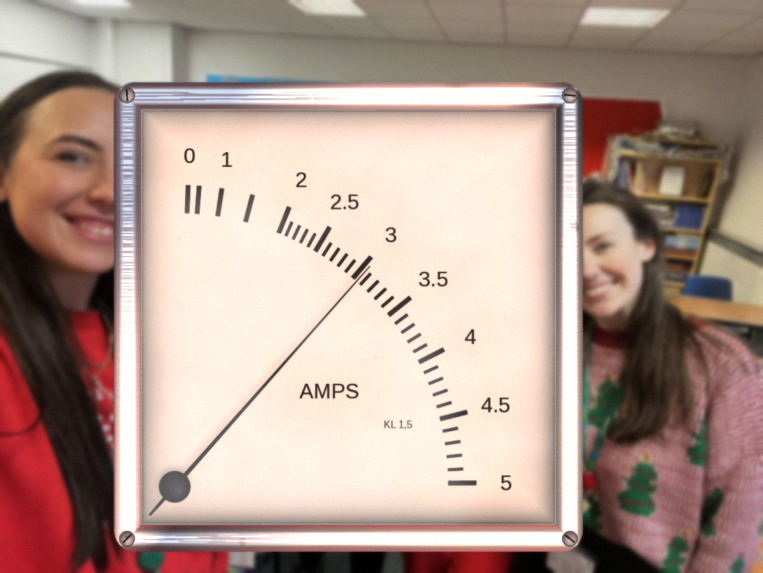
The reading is 3.05 A
